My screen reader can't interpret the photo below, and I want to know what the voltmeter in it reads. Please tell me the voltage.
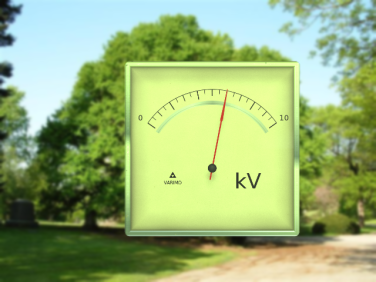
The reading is 6 kV
